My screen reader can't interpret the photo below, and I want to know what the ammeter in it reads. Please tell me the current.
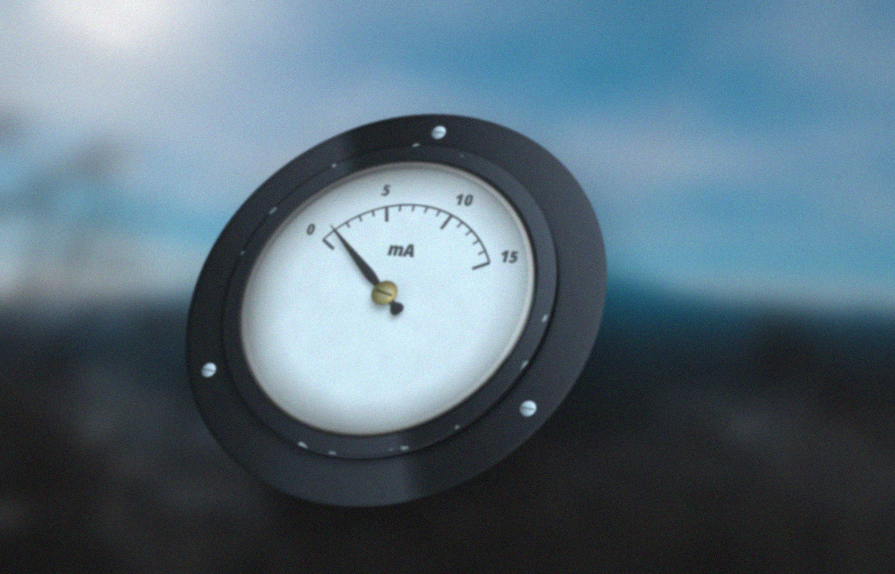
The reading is 1 mA
